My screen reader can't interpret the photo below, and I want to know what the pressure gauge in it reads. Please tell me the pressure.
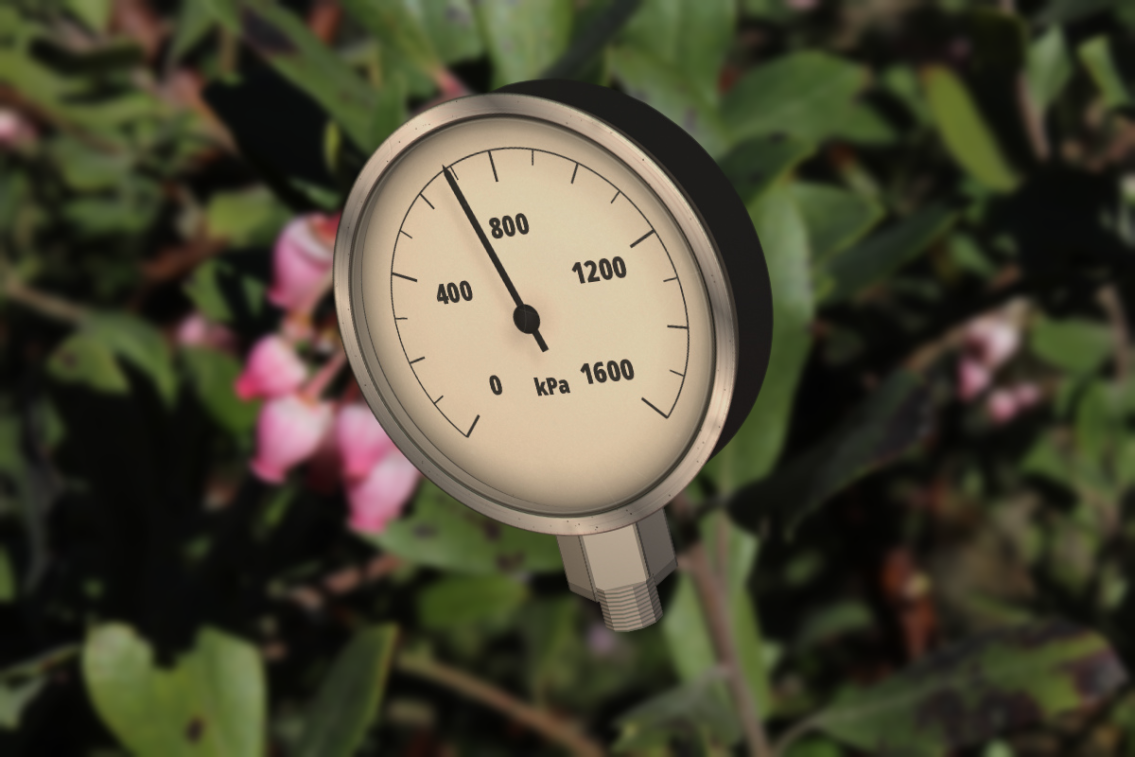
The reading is 700 kPa
